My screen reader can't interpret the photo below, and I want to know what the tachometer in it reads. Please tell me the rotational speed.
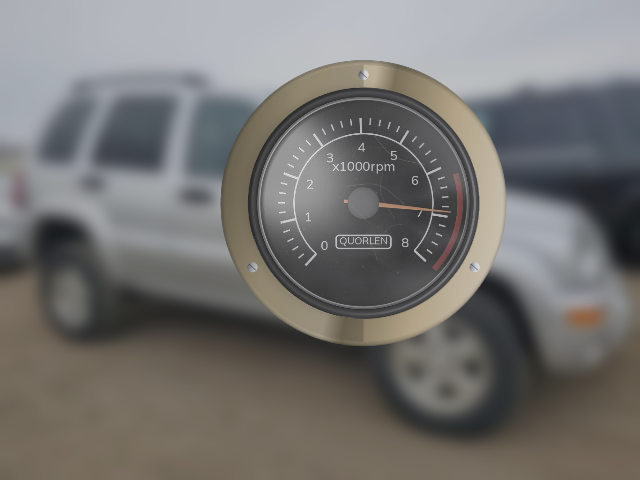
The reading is 6900 rpm
